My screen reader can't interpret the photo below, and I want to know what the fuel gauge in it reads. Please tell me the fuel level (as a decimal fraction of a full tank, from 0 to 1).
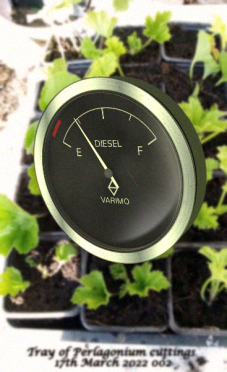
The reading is 0.25
